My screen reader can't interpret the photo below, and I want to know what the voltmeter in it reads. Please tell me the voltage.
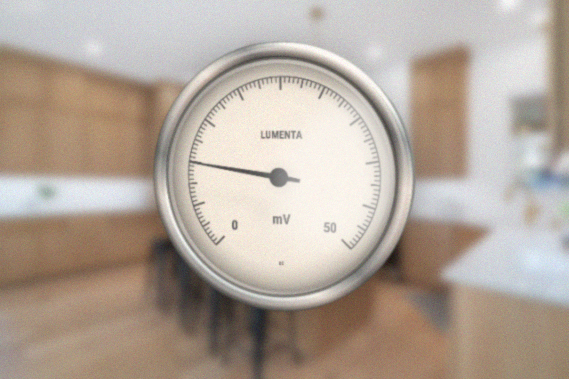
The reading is 10 mV
